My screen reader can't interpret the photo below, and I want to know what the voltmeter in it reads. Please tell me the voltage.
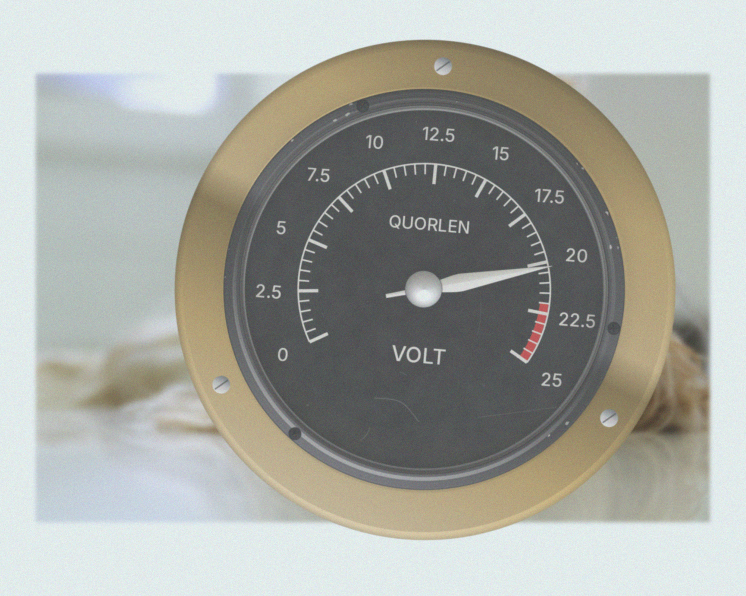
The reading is 20.25 V
